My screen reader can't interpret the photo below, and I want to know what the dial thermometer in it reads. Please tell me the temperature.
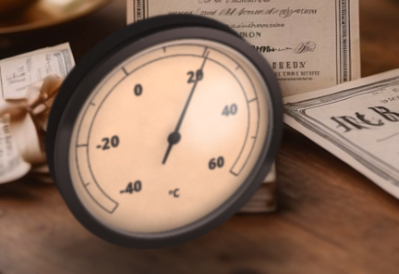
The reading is 20 °C
